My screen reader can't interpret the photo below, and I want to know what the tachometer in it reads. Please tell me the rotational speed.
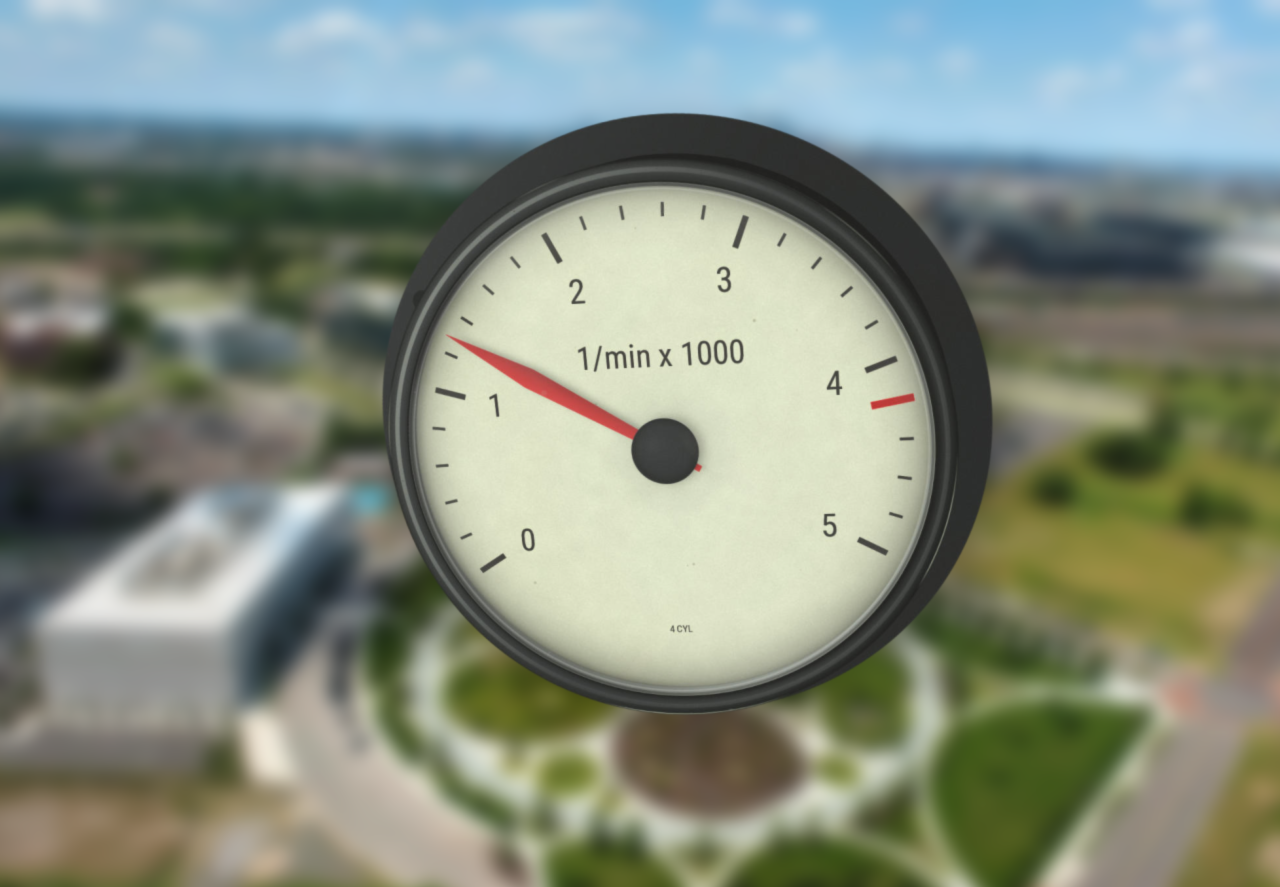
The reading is 1300 rpm
